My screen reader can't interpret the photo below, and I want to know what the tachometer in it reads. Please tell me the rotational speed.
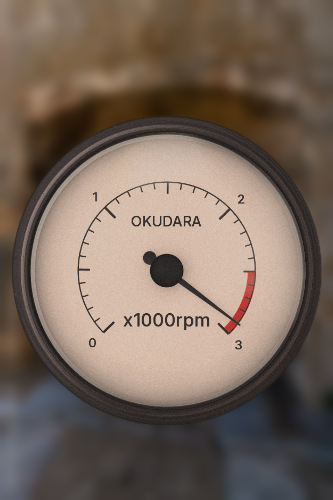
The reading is 2900 rpm
